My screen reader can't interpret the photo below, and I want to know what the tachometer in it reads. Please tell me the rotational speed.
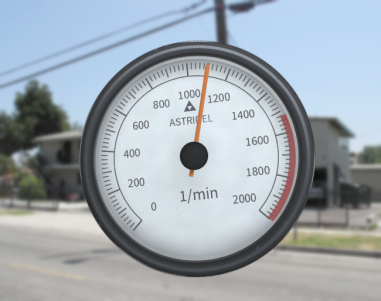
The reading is 1100 rpm
